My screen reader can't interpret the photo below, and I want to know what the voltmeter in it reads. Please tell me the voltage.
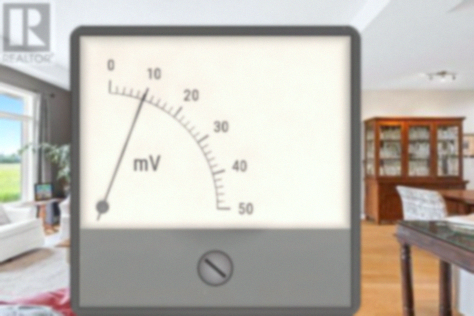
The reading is 10 mV
